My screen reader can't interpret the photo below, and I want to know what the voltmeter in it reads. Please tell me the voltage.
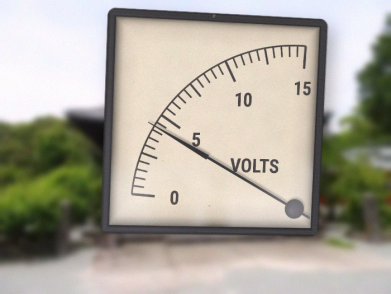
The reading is 4.25 V
